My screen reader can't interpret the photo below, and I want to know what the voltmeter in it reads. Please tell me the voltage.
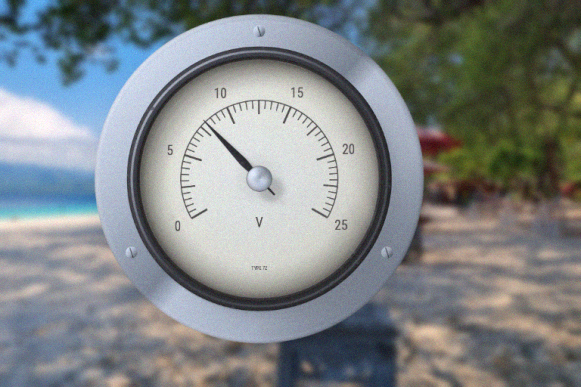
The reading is 8 V
